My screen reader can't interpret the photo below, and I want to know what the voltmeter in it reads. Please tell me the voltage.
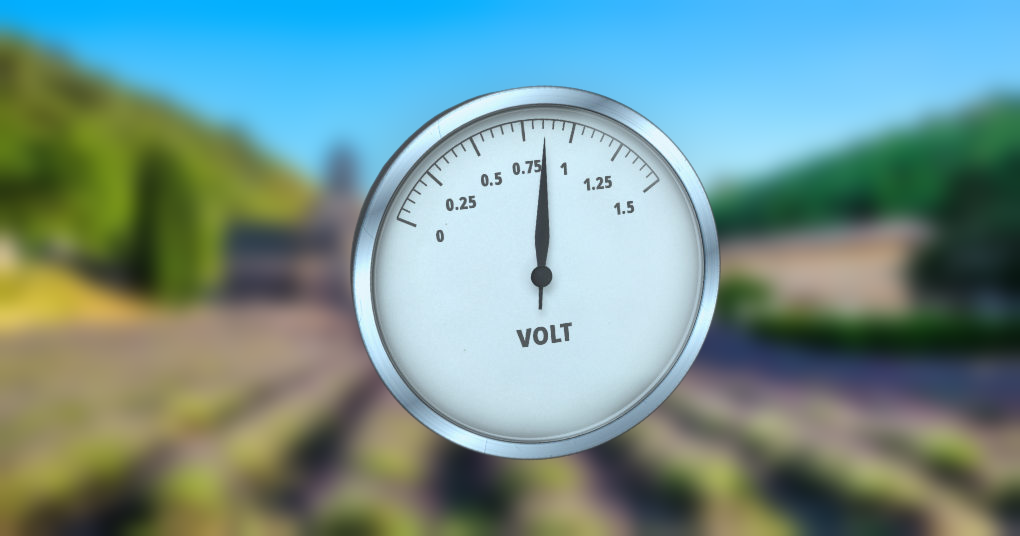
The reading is 0.85 V
